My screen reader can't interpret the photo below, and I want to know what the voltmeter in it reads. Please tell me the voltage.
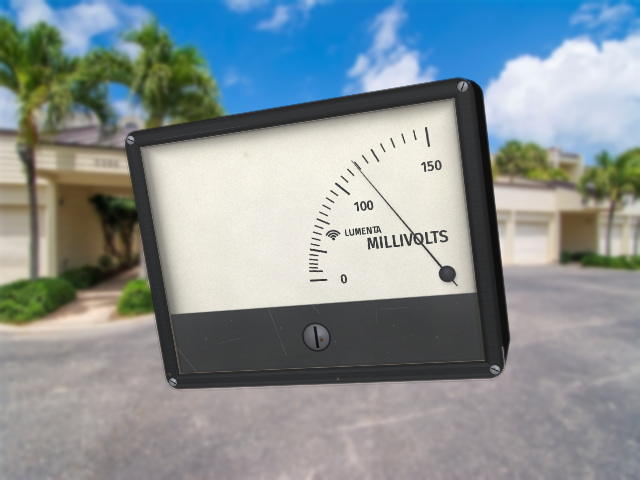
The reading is 115 mV
